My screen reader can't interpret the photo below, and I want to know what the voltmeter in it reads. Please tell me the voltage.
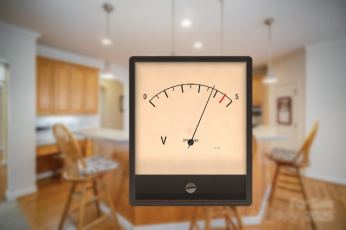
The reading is 3.75 V
